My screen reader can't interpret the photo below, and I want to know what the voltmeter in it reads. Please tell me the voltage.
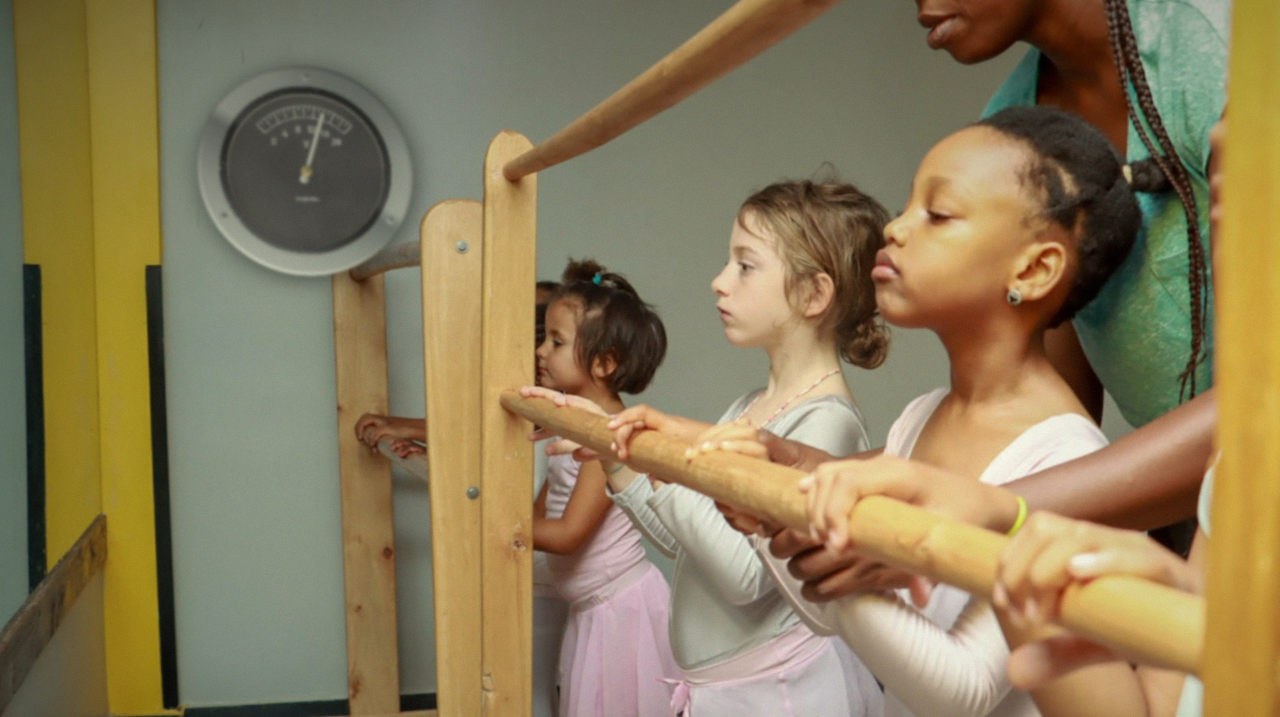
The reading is 14 V
